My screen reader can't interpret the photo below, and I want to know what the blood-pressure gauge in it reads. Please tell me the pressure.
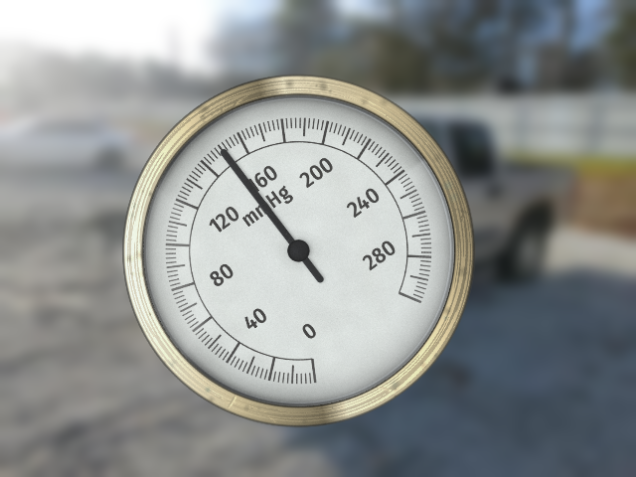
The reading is 150 mmHg
